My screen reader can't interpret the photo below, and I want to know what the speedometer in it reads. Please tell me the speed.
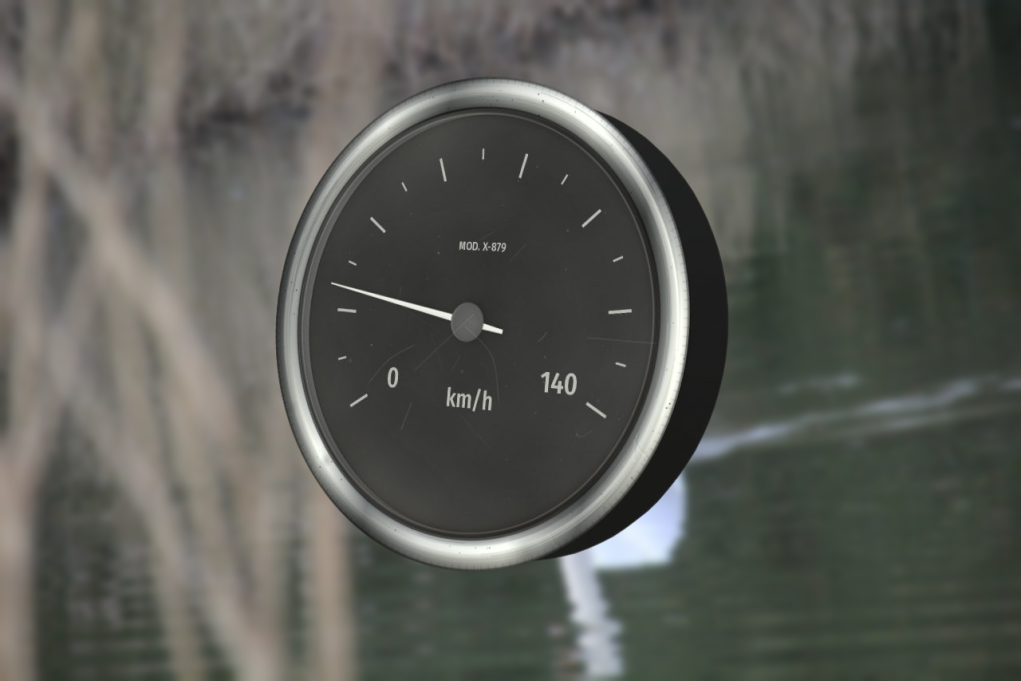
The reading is 25 km/h
